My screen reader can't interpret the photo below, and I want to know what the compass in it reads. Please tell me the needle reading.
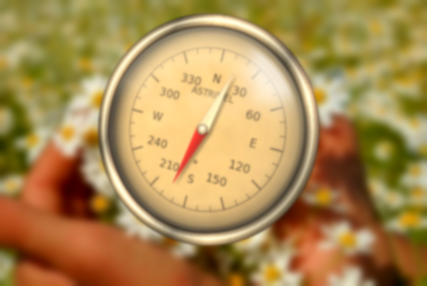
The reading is 195 °
